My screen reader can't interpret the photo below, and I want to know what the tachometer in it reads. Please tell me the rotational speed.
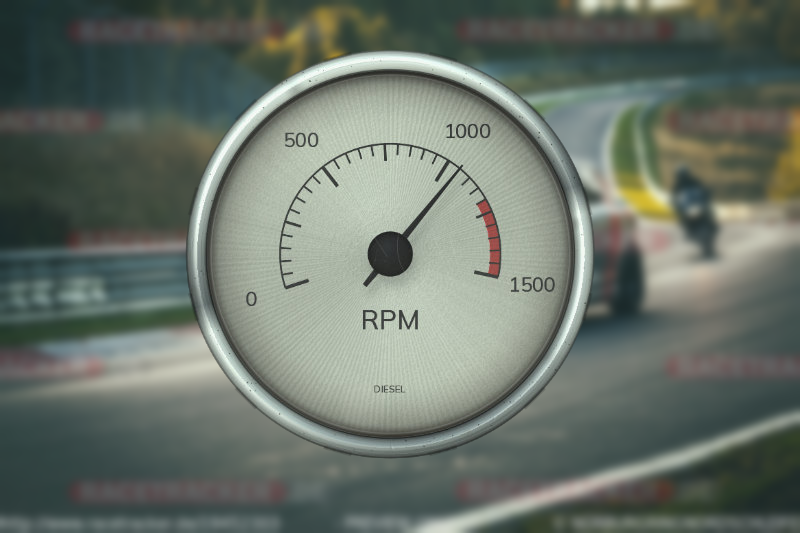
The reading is 1050 rpm
